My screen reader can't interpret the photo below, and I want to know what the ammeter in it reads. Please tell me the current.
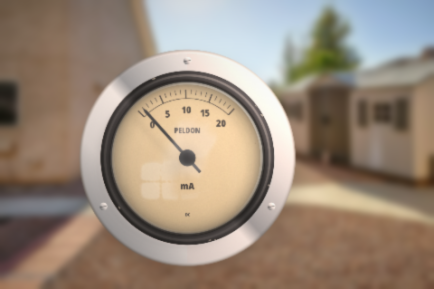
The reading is 1 mA
